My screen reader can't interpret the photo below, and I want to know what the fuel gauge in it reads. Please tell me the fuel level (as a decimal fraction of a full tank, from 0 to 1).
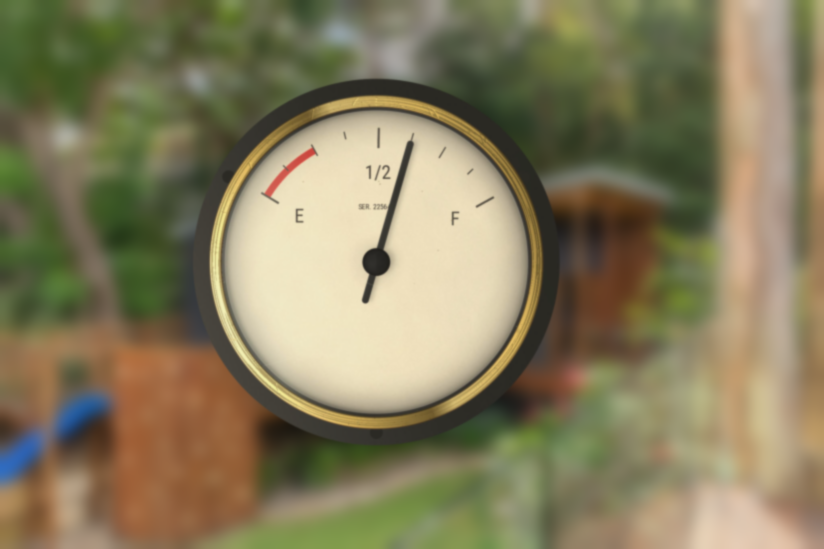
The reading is 0.625
